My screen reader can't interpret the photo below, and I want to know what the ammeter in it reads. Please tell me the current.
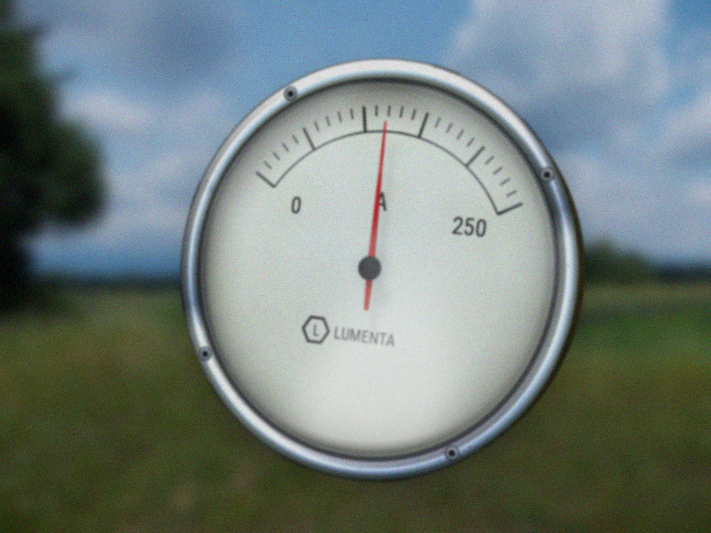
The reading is 120 A
